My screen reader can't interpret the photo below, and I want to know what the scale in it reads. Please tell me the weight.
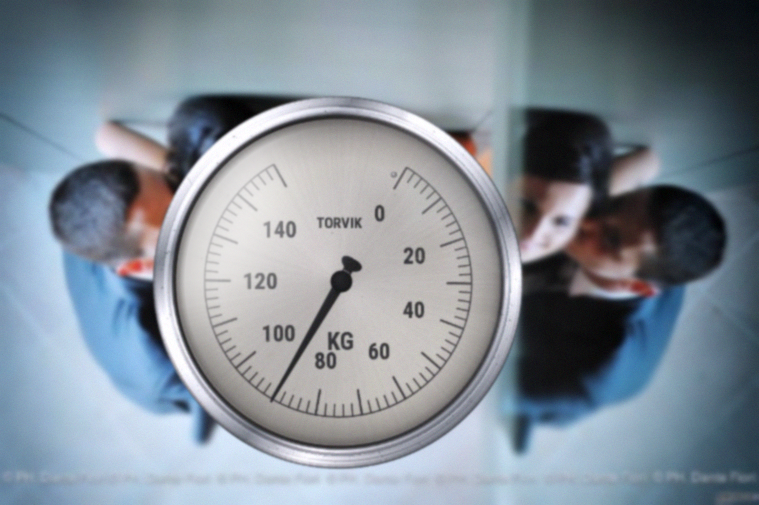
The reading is 90 kg
